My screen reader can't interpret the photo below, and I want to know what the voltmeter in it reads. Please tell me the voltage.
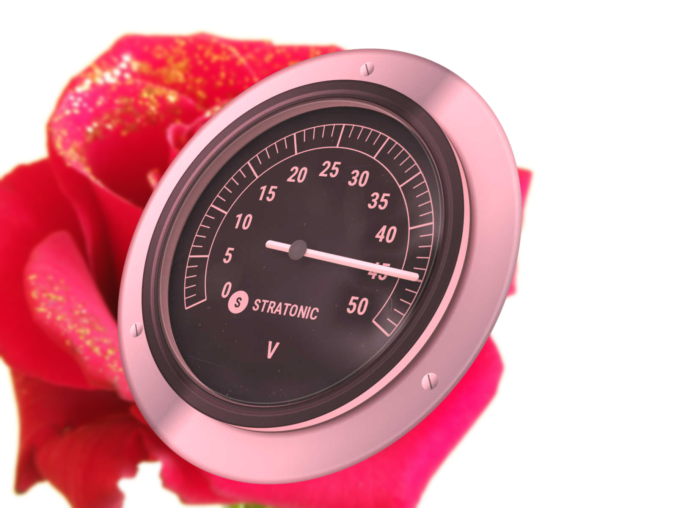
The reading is 45 V
